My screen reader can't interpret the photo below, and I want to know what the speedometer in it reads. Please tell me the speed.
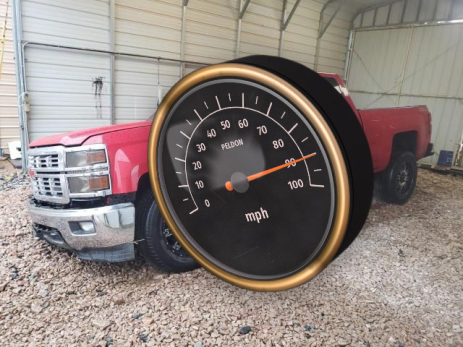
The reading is 90 mph
